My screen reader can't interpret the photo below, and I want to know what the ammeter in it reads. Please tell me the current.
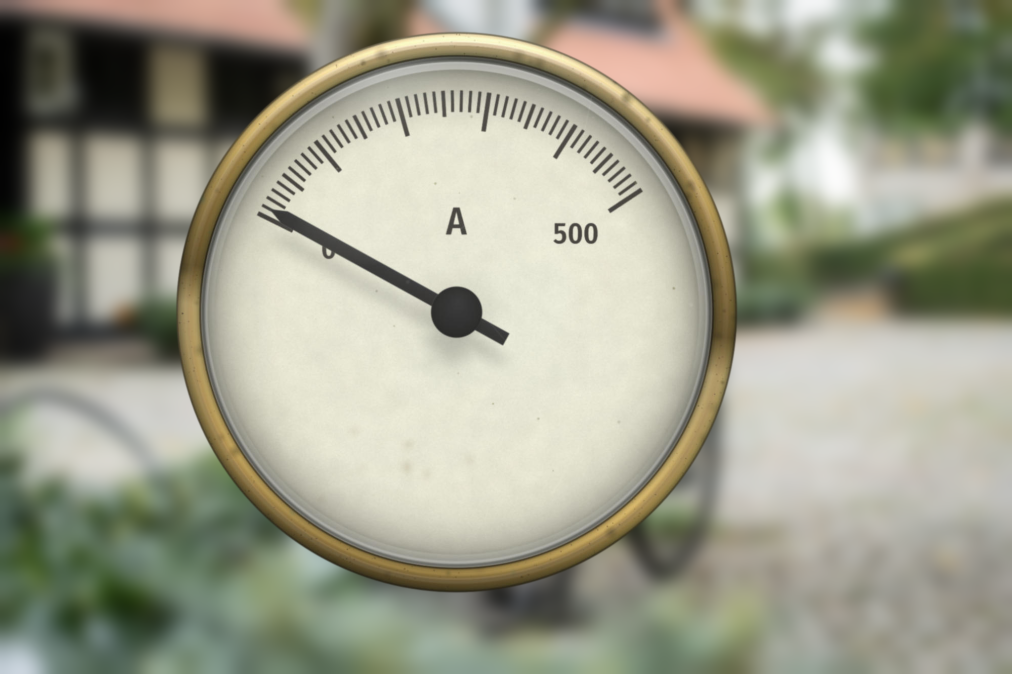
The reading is 10 A
